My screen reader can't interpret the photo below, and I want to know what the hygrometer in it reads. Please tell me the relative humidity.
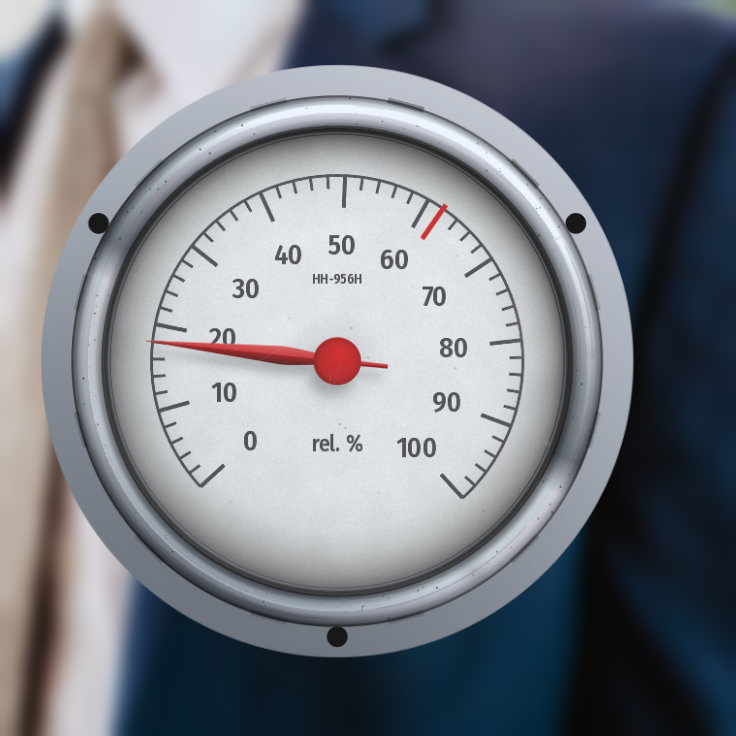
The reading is 18 %
